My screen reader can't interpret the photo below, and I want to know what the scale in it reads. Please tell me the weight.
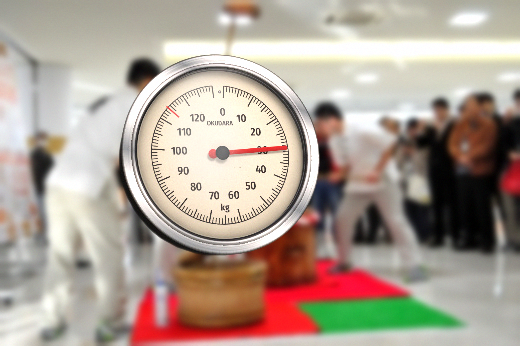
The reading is 30 kg
